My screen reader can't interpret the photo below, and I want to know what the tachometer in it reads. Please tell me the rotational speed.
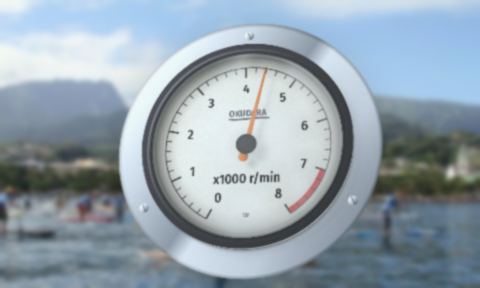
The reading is 4400 rpm
